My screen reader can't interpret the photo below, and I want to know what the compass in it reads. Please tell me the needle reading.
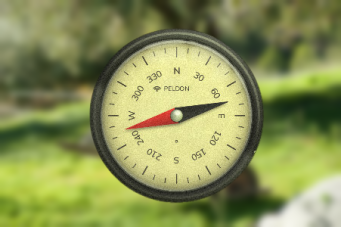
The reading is 255 °
